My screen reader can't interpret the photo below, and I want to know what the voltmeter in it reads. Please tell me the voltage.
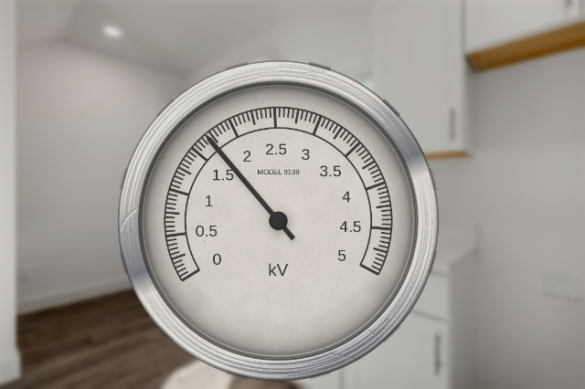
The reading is 1.7 kV
